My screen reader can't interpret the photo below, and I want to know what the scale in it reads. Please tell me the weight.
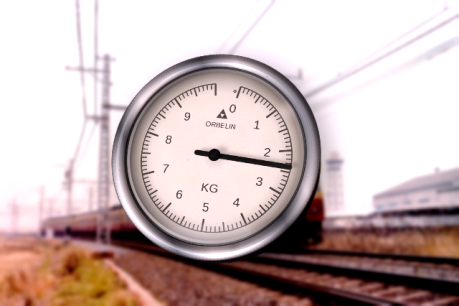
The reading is 2.4 kg
